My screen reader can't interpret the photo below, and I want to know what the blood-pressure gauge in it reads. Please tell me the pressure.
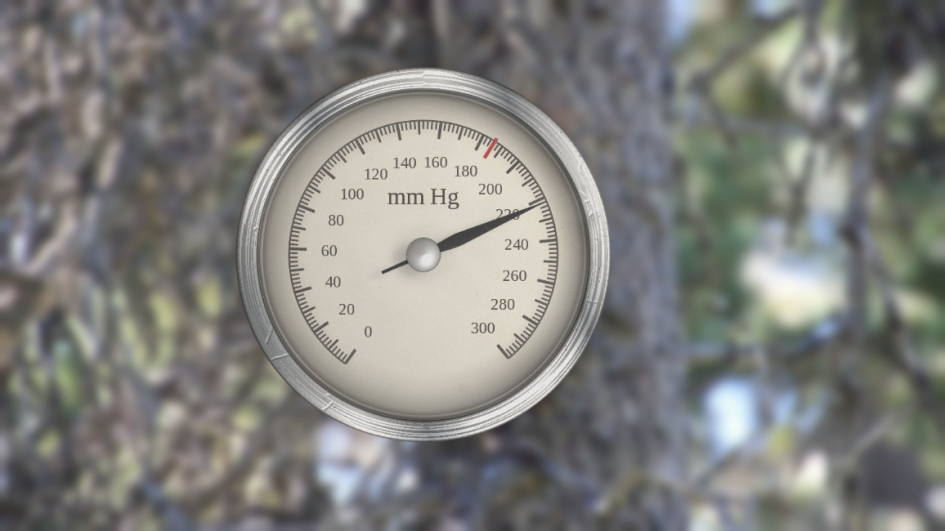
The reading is 222 mmHg
